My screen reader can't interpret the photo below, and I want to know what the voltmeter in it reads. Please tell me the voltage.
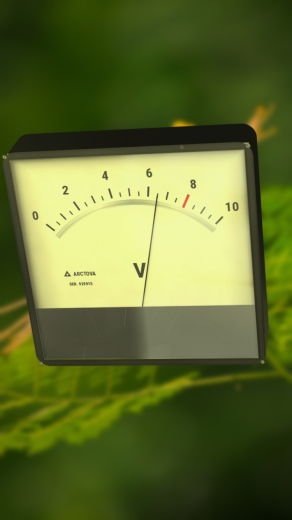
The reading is 6.5 V
